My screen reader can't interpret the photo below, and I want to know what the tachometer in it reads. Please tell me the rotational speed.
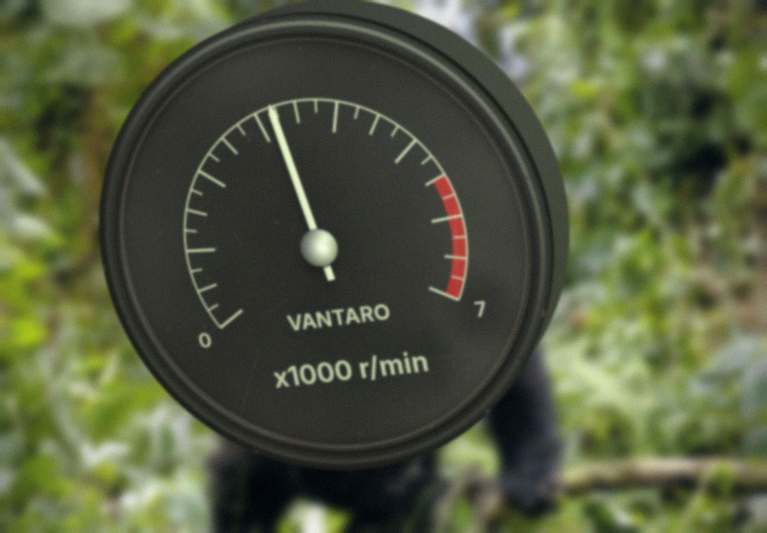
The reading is 3250 rpm
